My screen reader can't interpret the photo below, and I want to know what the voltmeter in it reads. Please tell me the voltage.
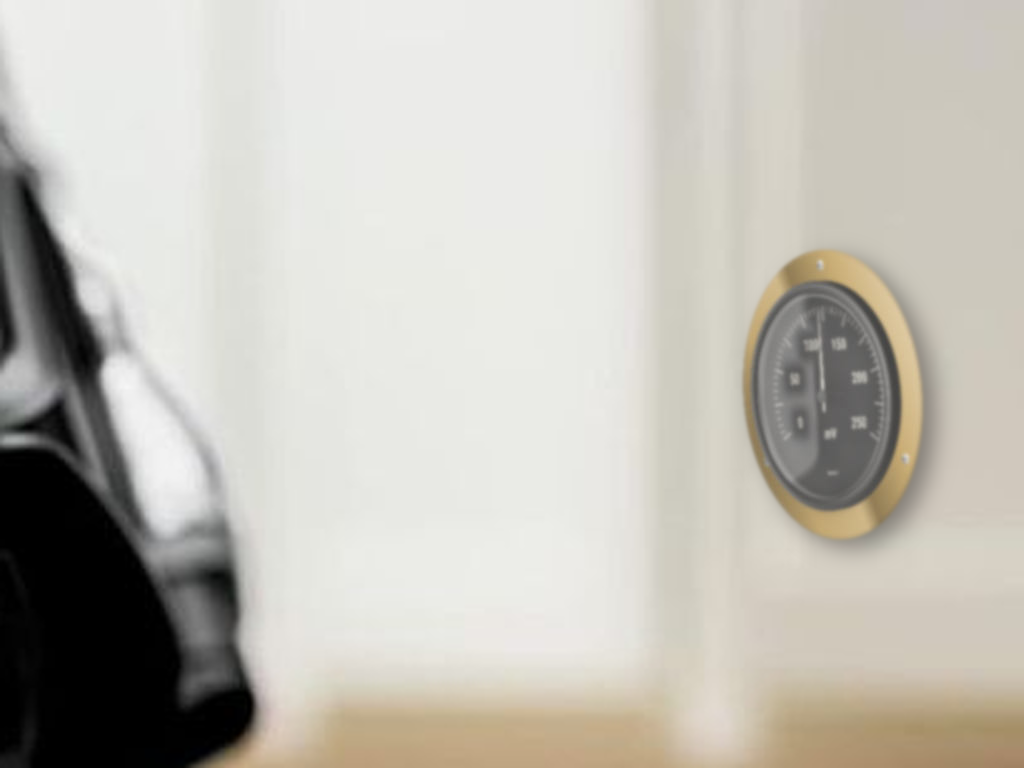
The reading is 125 mV
